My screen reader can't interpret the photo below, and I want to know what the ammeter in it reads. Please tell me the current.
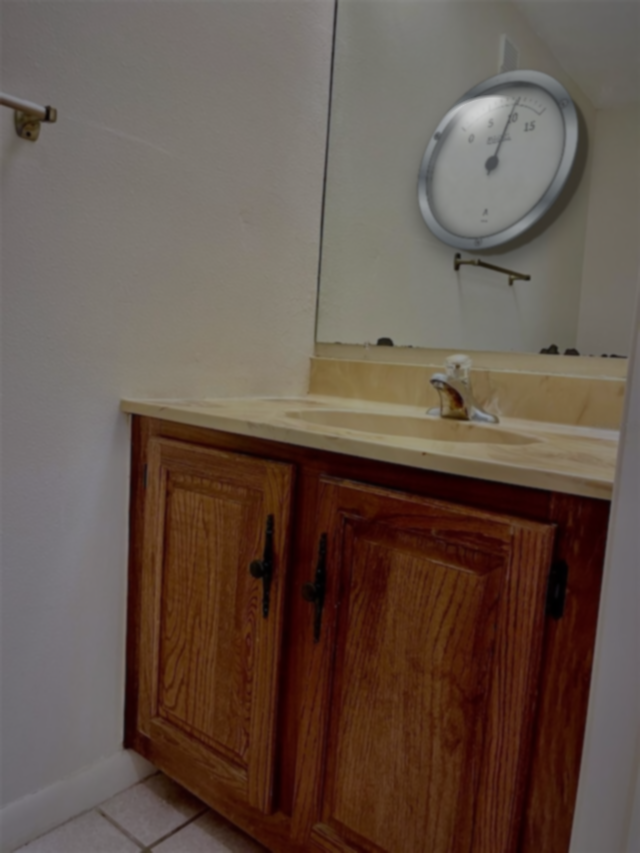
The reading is 10 A
